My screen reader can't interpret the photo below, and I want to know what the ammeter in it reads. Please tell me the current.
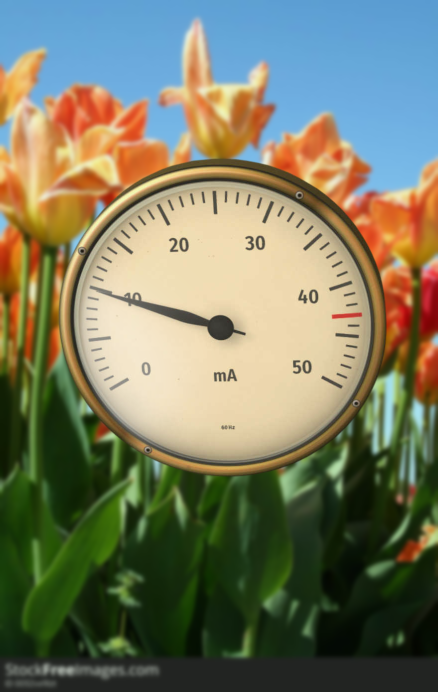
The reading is 10 mA
